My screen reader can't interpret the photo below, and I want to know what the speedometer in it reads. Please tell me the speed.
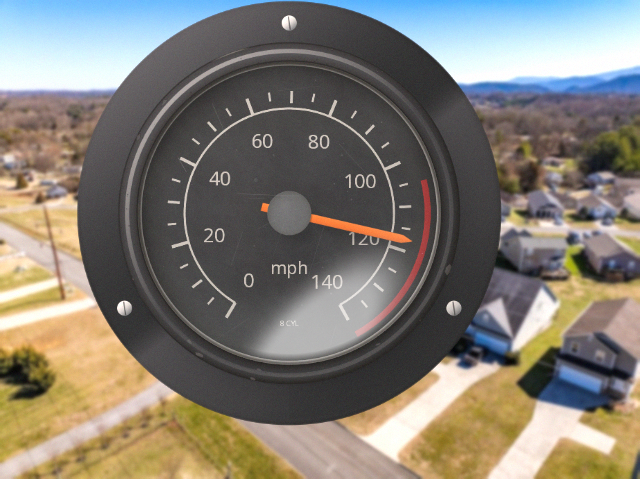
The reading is 117.5 mph
